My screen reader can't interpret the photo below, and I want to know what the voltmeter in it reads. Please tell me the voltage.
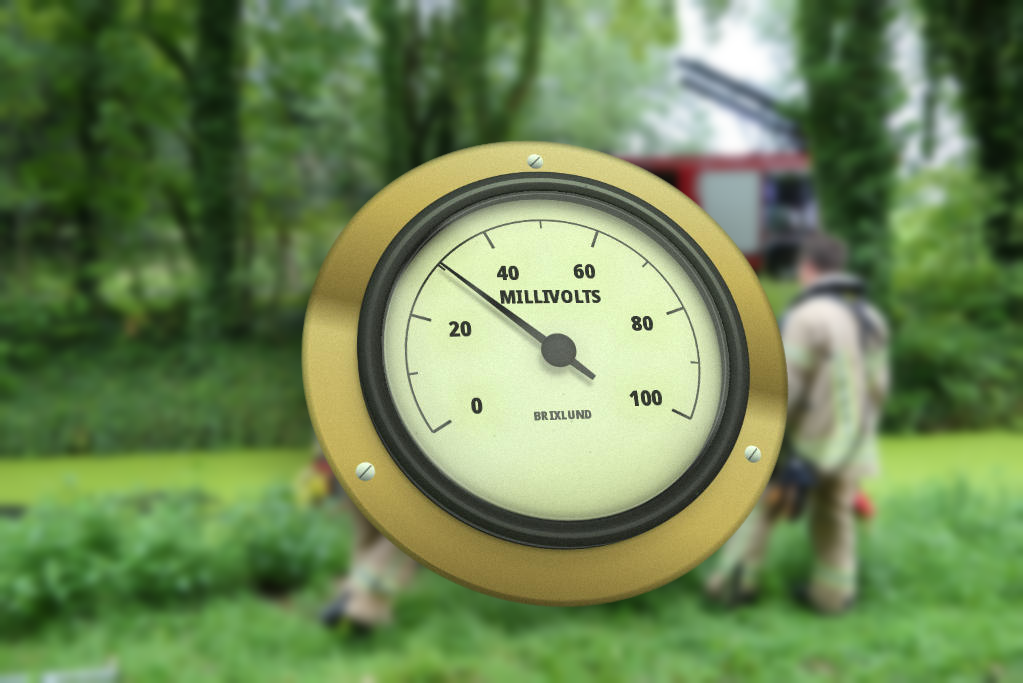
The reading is 30 mV
